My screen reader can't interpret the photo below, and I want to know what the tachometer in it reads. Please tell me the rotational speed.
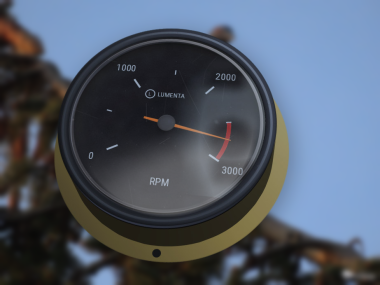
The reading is 2750 rpm
